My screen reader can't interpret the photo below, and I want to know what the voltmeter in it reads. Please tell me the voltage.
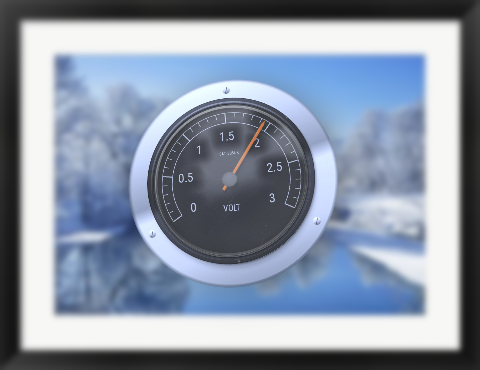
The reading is 1.95 V
